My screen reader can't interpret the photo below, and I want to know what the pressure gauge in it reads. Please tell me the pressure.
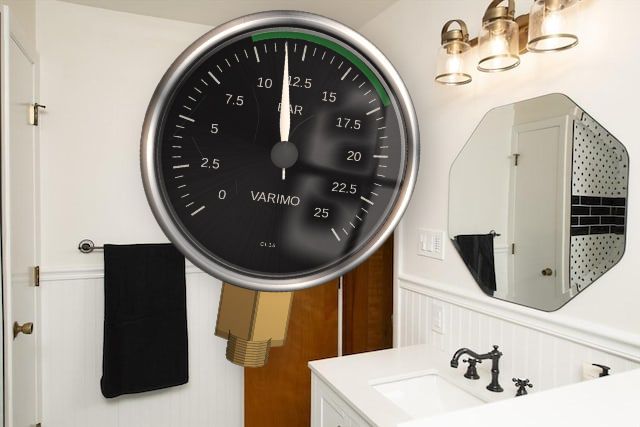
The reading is 11.5 bar
